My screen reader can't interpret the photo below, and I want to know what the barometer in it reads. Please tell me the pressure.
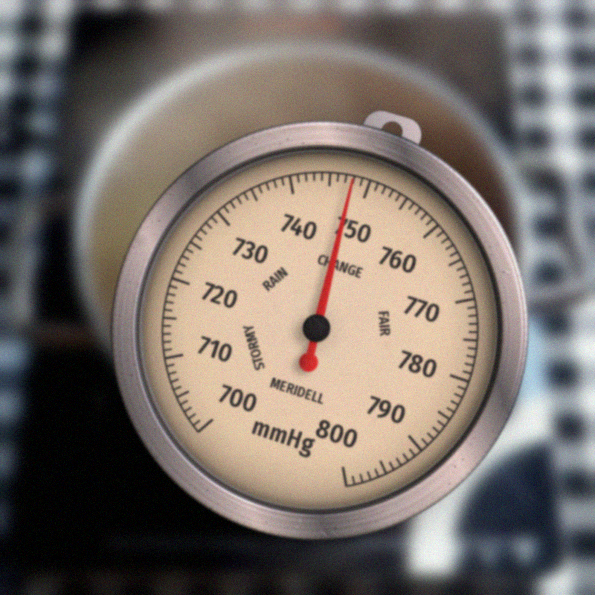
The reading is 748 mmHg
